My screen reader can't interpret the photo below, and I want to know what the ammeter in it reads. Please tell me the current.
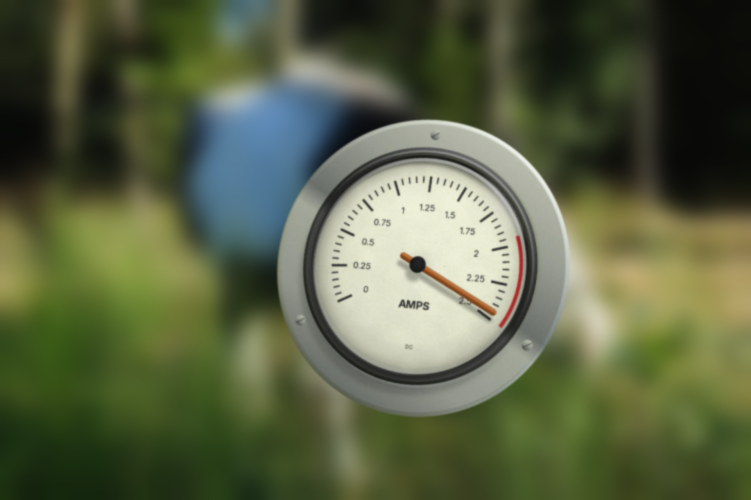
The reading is 2.45 A
